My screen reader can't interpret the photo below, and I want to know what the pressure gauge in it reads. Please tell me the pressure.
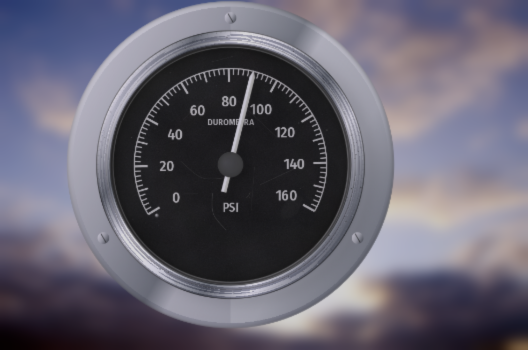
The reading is 90 psi
